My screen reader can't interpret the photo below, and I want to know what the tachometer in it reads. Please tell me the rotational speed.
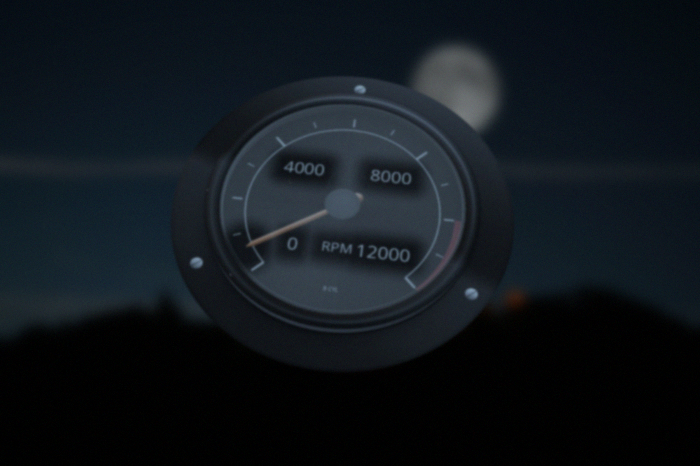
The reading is 500 rpm
